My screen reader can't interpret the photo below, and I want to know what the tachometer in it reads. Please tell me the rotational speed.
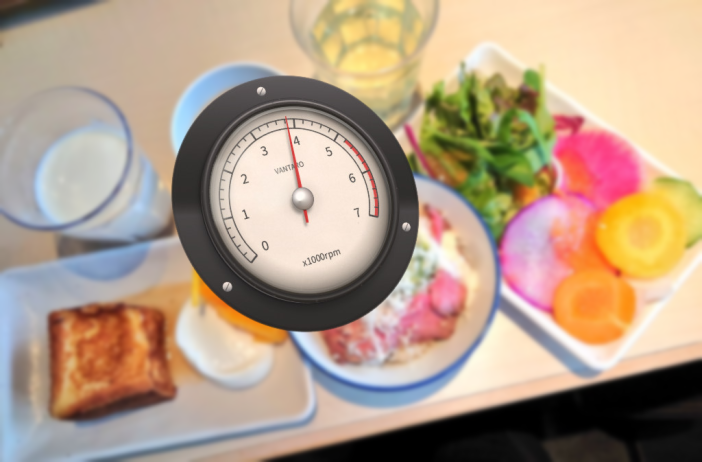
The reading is 3800 rpm
